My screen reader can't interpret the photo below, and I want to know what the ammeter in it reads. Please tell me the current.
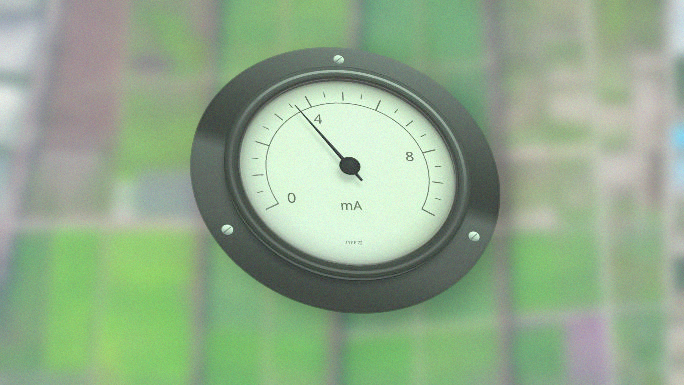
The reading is 3.5 mA
